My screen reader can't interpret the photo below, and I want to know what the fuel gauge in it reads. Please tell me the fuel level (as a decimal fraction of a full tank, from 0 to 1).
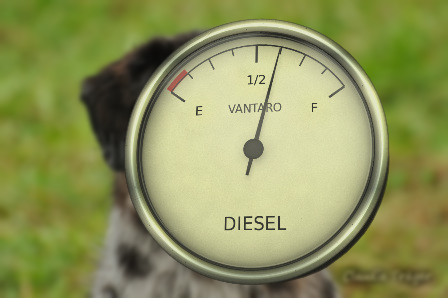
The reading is 0.625
